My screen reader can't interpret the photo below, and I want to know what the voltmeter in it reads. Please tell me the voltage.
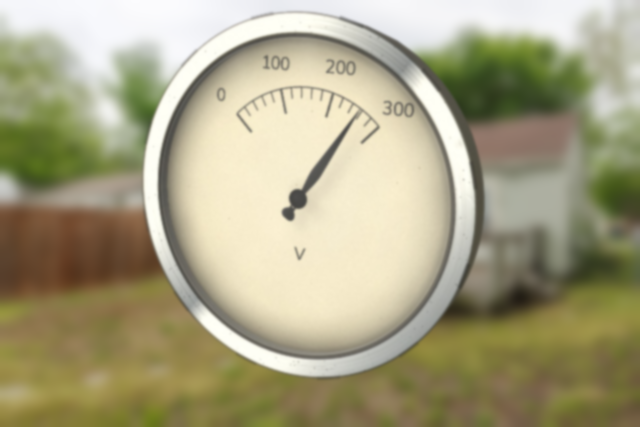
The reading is 260 V
